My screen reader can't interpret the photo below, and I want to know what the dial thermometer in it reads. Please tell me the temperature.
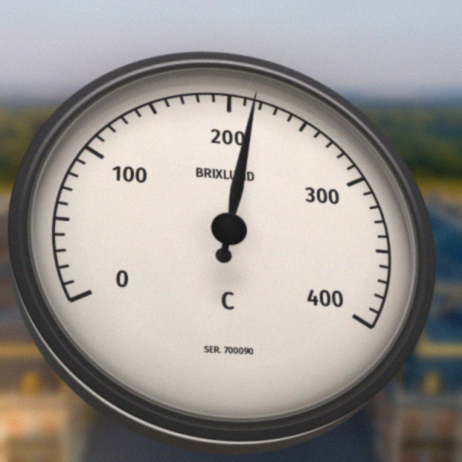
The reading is 215 °C
